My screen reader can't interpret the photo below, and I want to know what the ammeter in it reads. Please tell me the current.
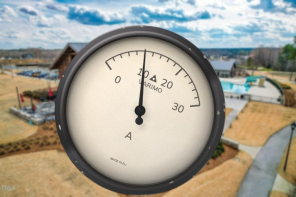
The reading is 10 A
